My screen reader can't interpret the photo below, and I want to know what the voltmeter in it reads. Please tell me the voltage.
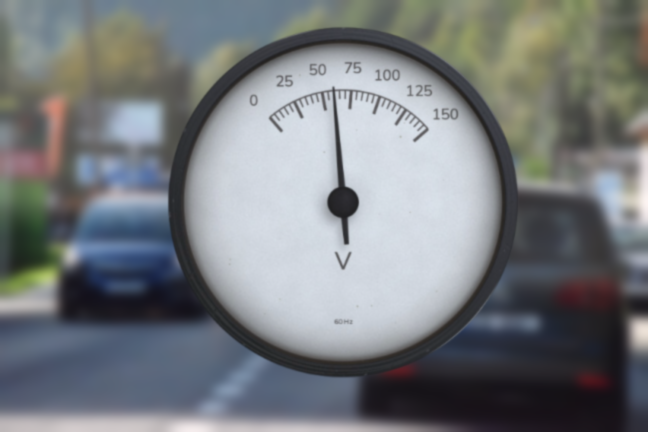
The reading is 60 V
